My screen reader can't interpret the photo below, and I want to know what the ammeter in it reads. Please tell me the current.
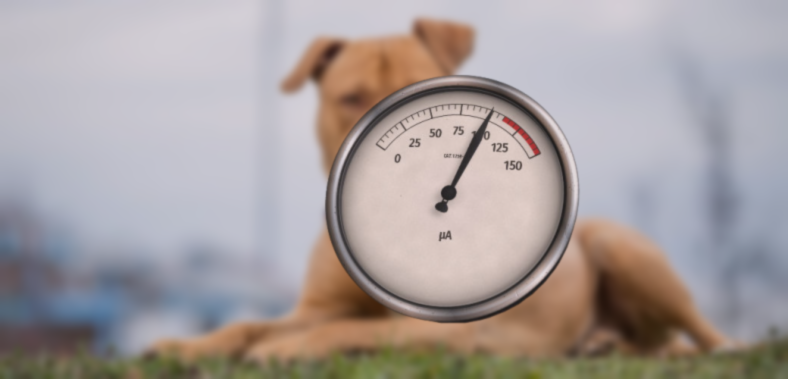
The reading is 100 µA
